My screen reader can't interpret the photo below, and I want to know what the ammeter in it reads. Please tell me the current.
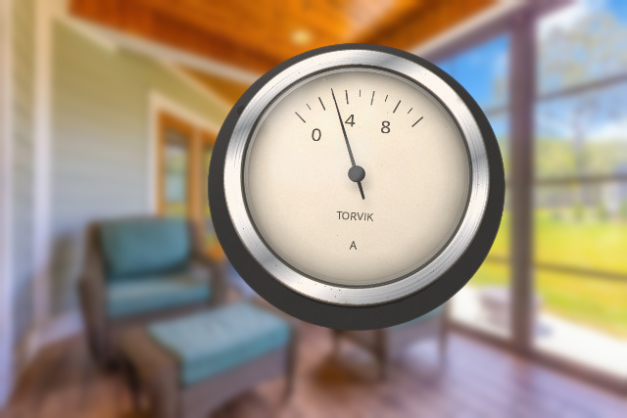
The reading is 3 A
